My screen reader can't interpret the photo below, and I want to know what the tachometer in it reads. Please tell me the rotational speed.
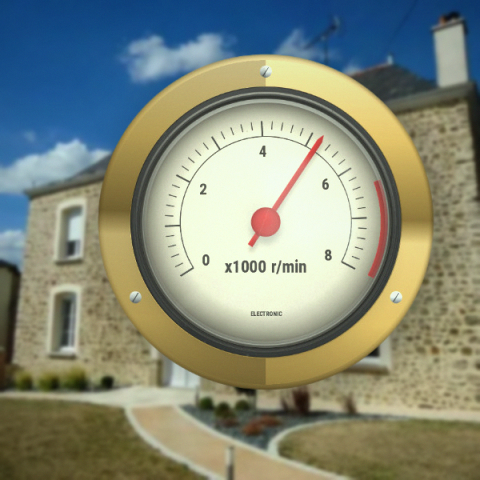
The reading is 5200 rpm
